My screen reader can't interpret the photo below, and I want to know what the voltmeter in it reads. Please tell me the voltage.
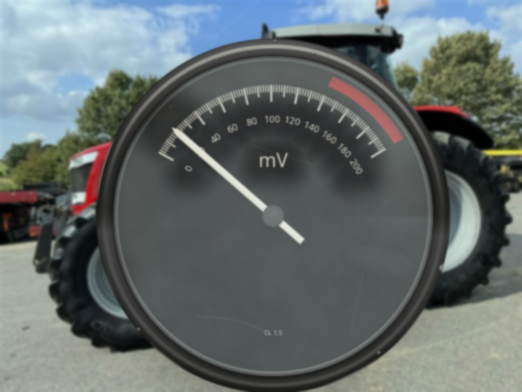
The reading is 20 mV
